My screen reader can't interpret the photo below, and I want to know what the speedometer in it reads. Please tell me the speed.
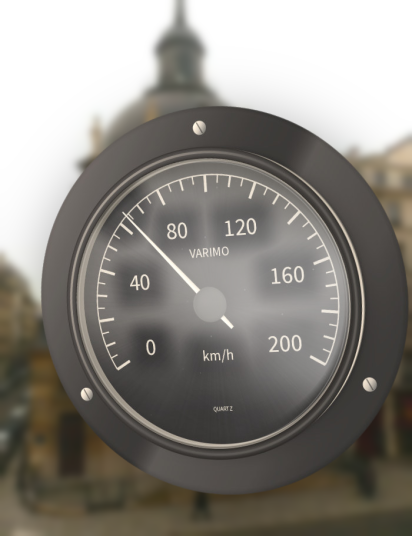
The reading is 65 km/h
